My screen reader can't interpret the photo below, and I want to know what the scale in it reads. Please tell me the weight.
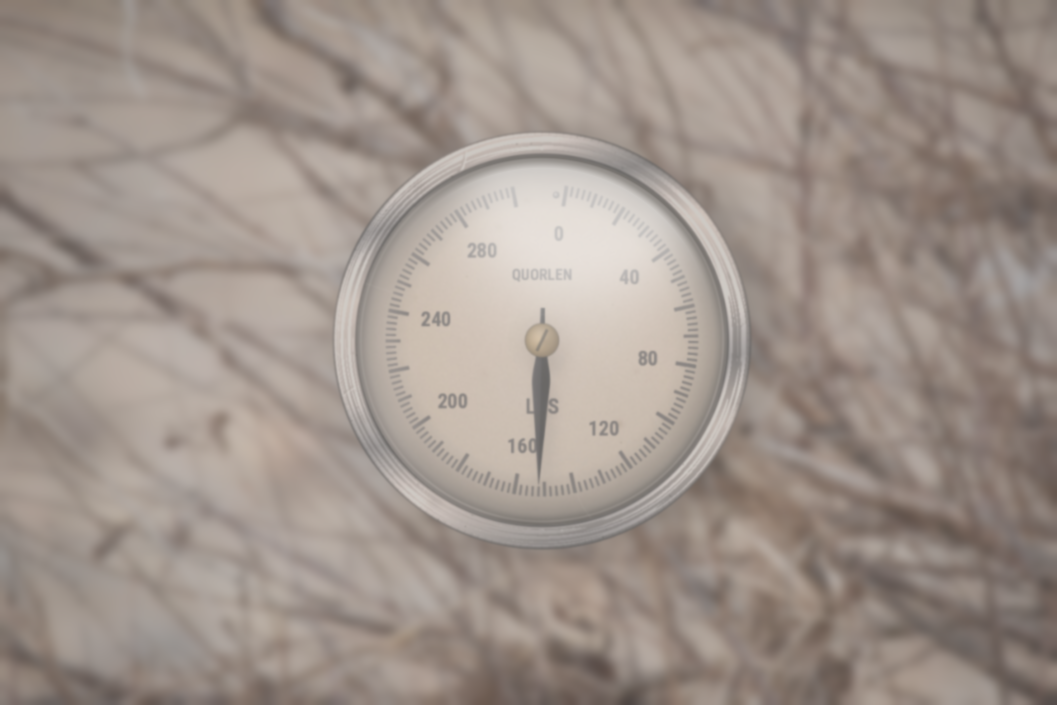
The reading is 152 lb
